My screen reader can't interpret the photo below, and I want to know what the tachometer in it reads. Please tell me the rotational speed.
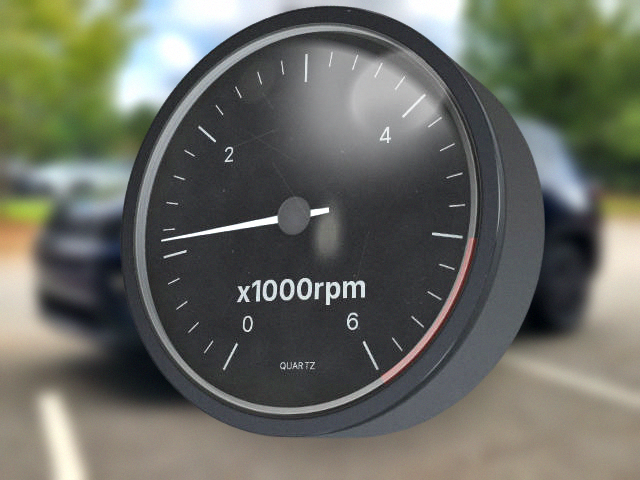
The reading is 1100 rpm
